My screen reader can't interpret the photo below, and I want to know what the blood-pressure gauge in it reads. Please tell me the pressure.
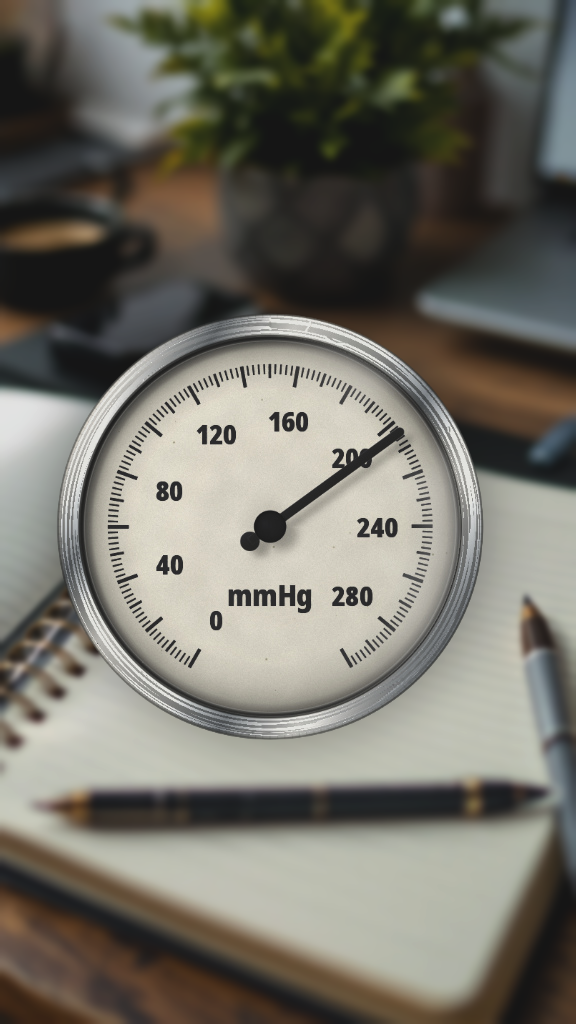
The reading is 204 mmHg
